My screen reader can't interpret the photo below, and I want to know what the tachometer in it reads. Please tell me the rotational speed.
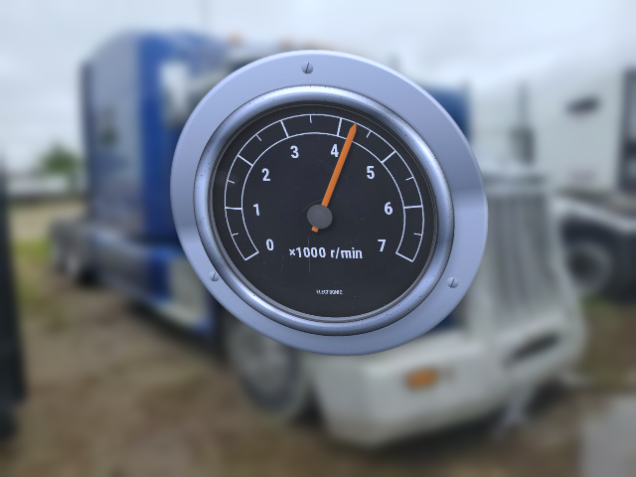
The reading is 4250 rpm
